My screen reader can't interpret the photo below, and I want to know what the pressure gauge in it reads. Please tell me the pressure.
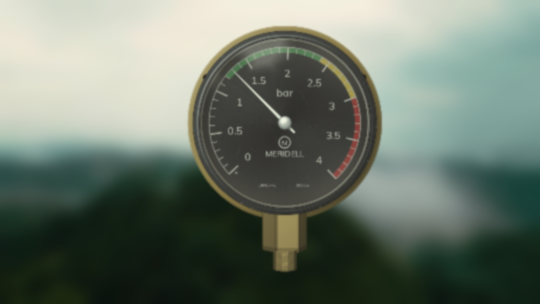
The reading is 1.3 bar
